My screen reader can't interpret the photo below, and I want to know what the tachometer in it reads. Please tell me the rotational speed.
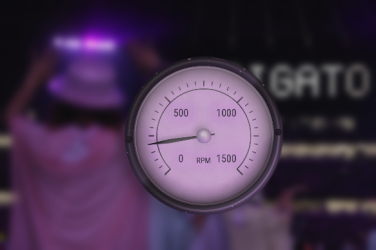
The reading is 200 rpm
